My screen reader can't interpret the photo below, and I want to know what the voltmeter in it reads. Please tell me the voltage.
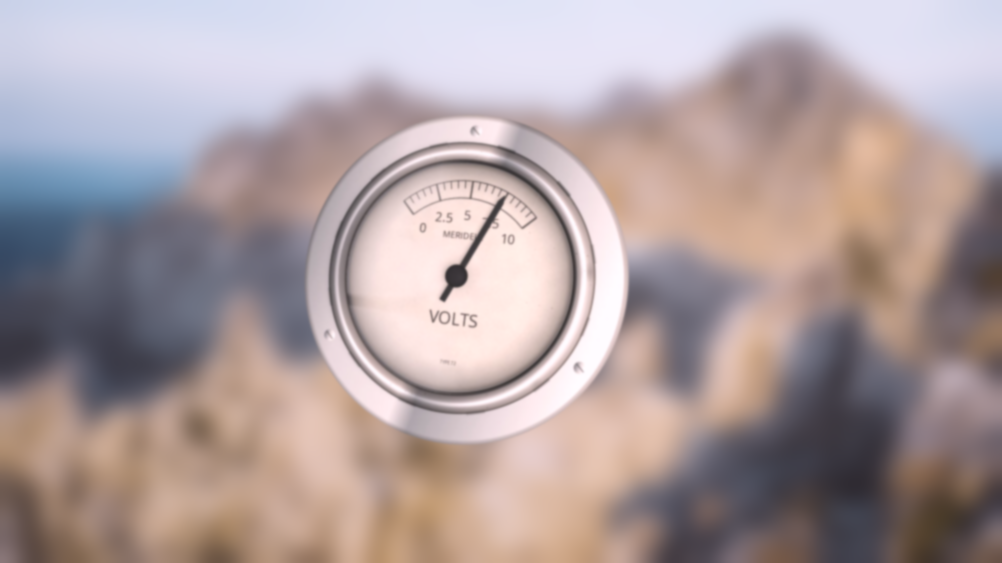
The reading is 7.5 V
